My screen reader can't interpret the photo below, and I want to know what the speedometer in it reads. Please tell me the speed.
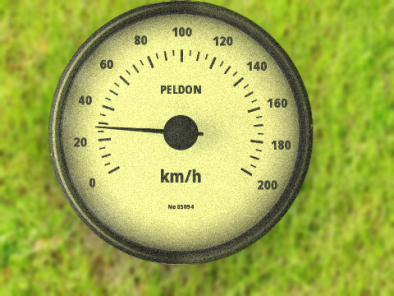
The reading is 27.5 km/h
